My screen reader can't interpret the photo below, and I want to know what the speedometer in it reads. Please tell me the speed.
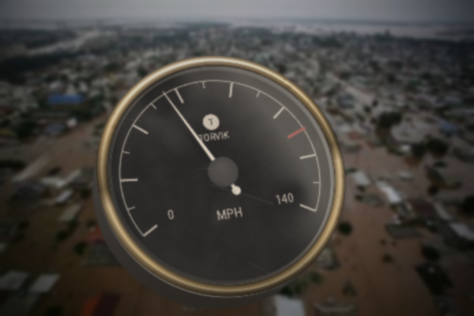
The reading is 55 mph
